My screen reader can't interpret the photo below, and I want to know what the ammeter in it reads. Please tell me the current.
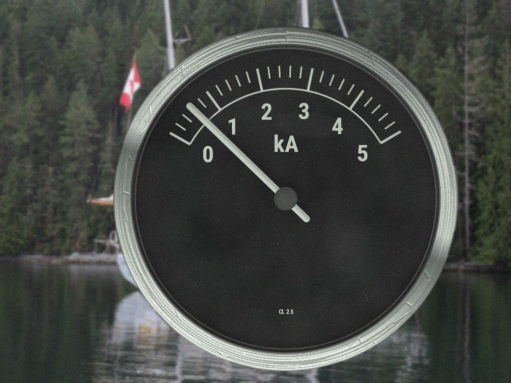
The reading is 0.6 kA
